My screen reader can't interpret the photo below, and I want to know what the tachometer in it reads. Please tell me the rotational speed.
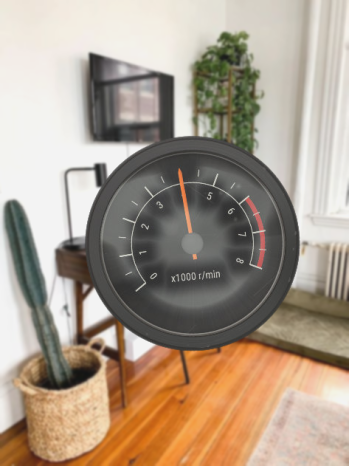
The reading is 4000 rpm
